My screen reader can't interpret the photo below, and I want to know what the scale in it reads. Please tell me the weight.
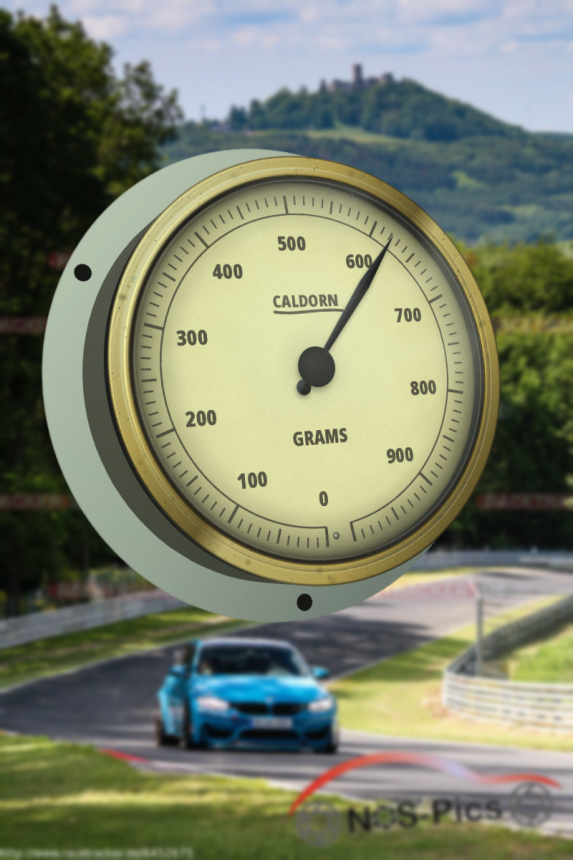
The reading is 620 g
